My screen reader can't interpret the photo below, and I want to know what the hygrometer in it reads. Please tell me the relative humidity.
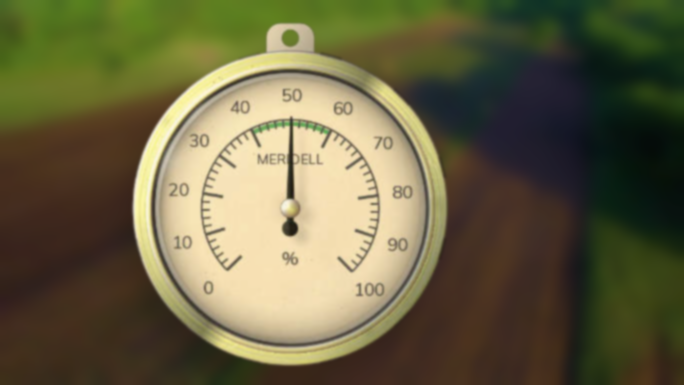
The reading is 50 %
